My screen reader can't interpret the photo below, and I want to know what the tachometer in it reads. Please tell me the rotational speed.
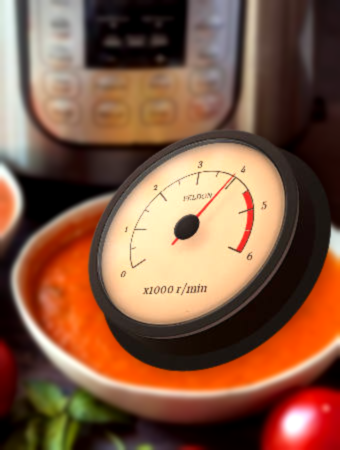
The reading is 4000 rpm
